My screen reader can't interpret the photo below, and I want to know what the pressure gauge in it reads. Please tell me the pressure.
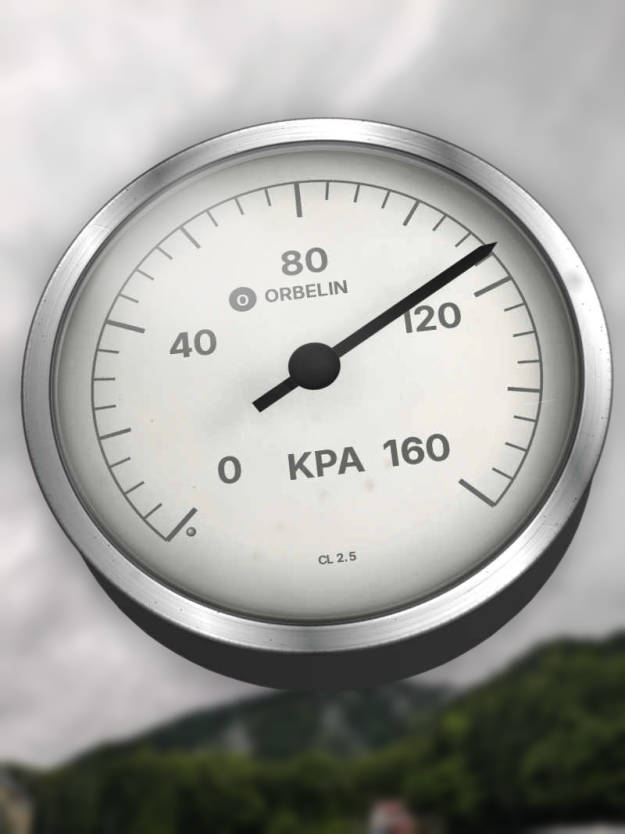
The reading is 115 kPa
